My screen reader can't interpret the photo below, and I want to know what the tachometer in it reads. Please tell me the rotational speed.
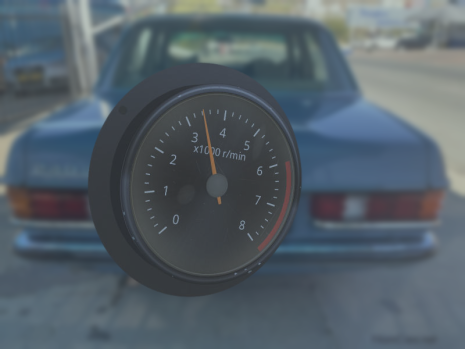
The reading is 3400 rpm
